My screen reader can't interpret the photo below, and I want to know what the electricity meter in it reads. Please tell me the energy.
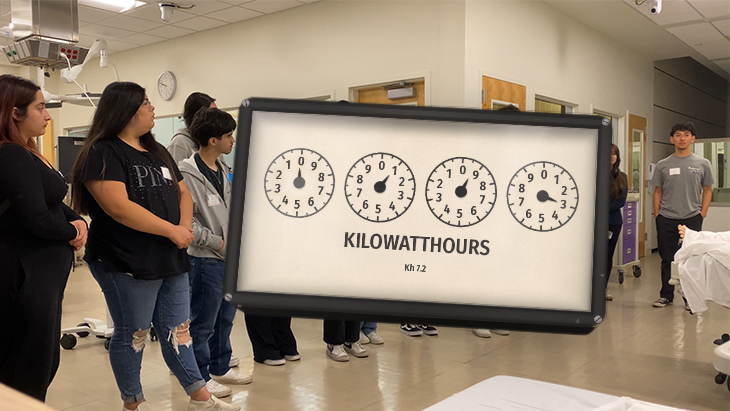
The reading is 93 kWh
